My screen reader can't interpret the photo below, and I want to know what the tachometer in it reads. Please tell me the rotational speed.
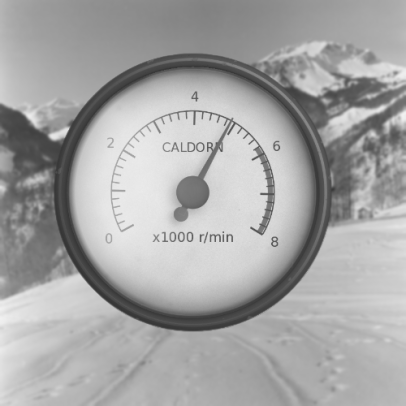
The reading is 4900 rpm
